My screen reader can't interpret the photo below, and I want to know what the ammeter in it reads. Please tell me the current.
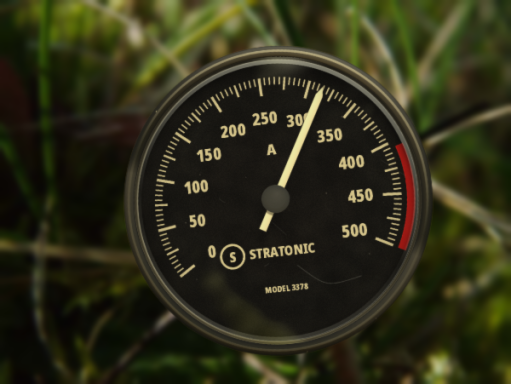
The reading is 315 A
